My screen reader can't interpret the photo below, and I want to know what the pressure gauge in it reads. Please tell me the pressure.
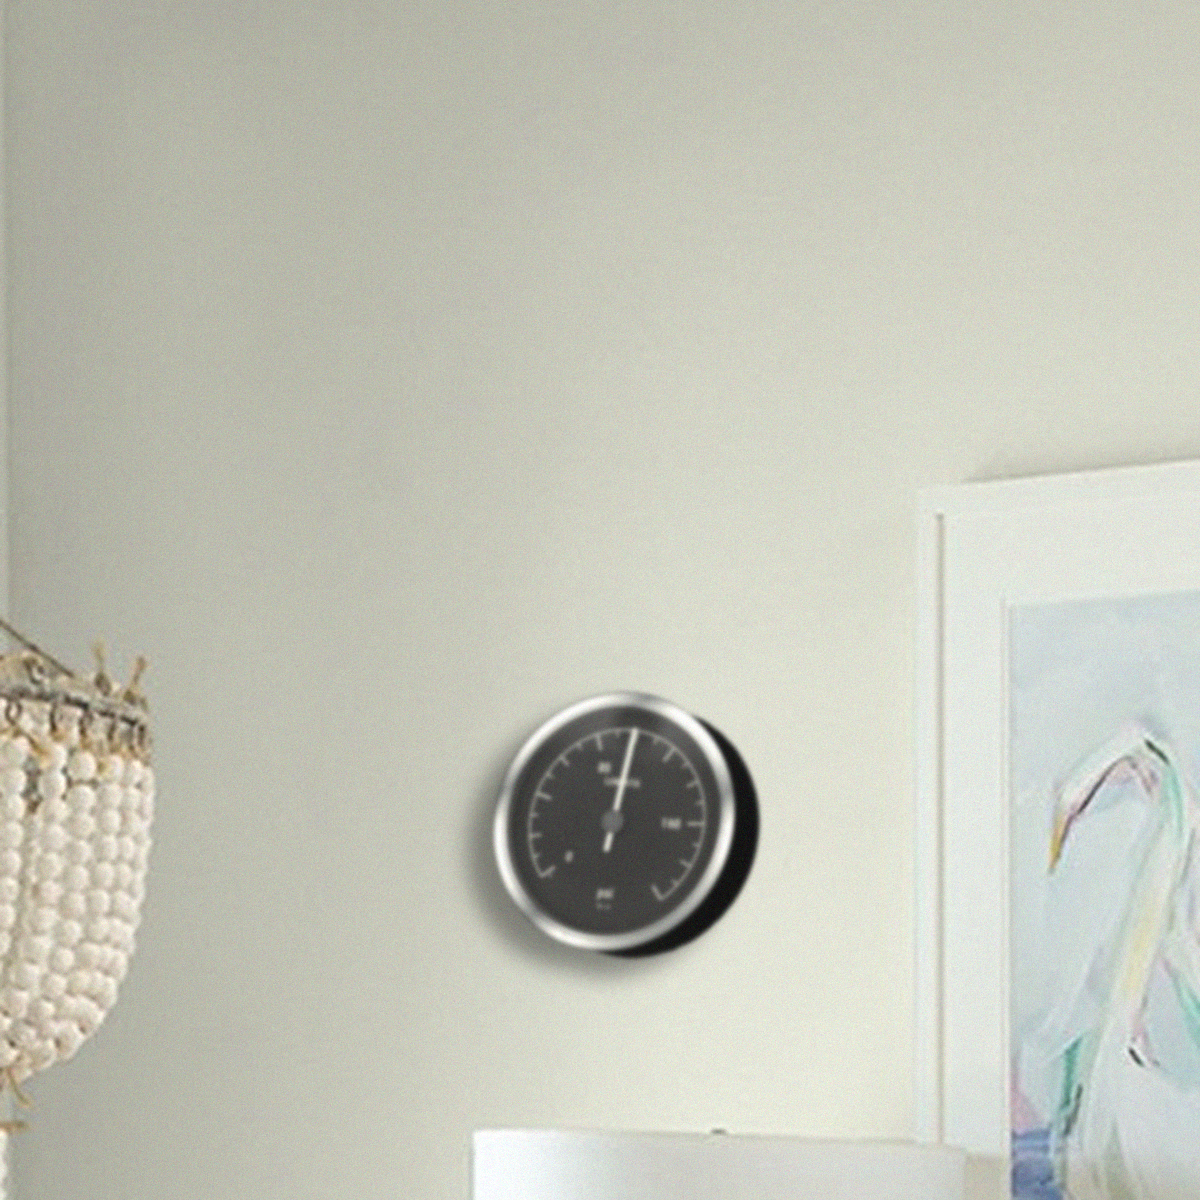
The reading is 100 psi
